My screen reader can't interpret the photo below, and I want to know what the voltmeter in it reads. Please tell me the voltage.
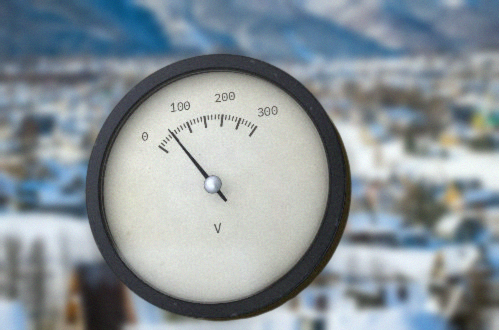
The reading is 50 V
